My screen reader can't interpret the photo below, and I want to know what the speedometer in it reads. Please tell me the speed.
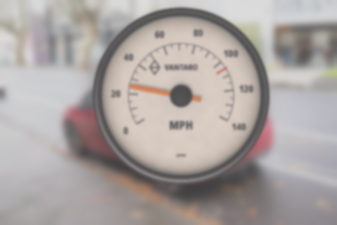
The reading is 25 mph
